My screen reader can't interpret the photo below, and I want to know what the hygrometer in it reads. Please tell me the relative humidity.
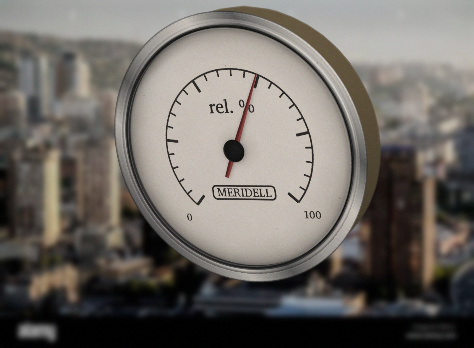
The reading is 60 %
